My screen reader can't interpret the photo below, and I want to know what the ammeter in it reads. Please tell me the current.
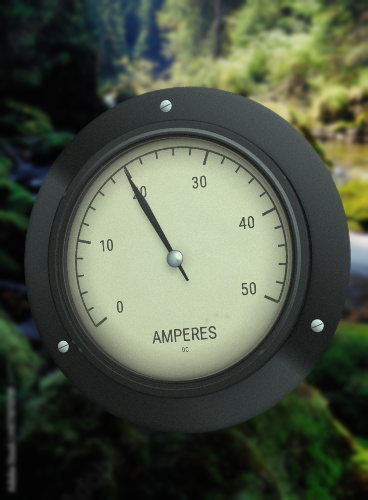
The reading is 20 A
